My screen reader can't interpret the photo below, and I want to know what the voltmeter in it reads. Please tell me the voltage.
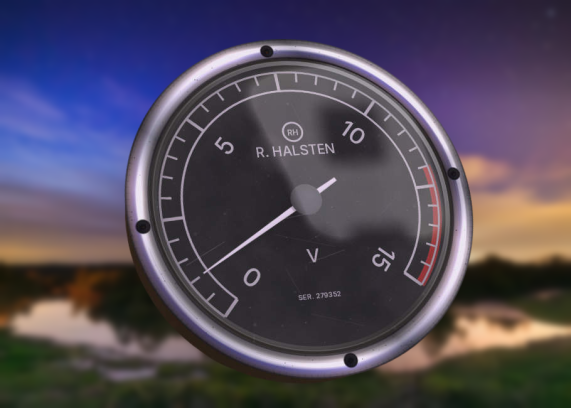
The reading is 1 V
